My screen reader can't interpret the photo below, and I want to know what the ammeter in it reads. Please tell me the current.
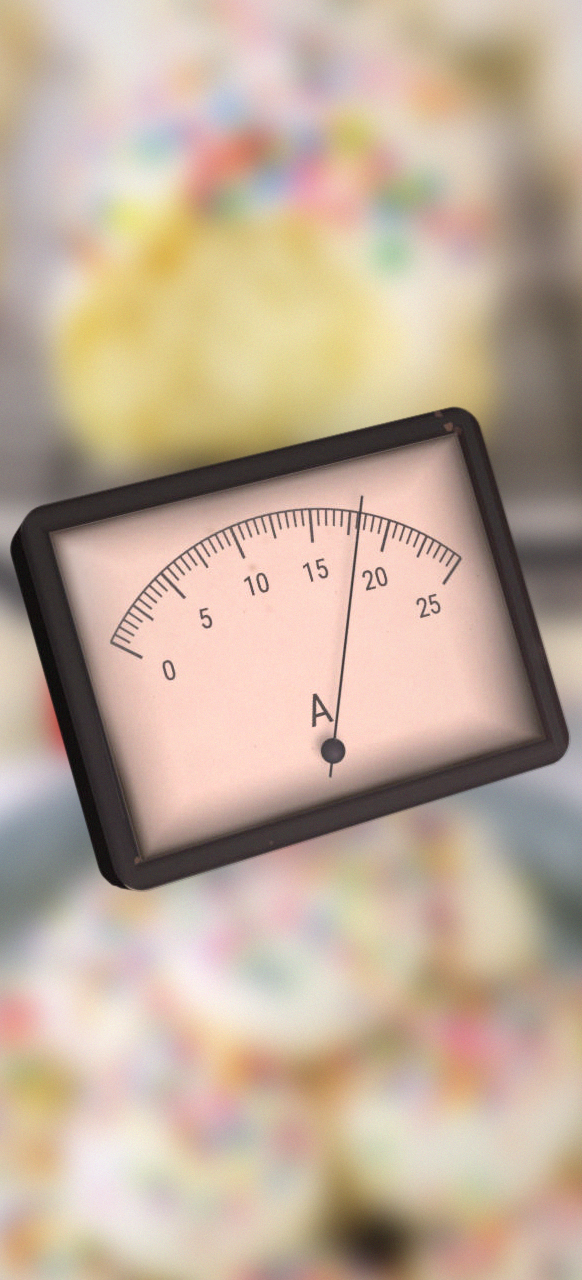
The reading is 18 A
